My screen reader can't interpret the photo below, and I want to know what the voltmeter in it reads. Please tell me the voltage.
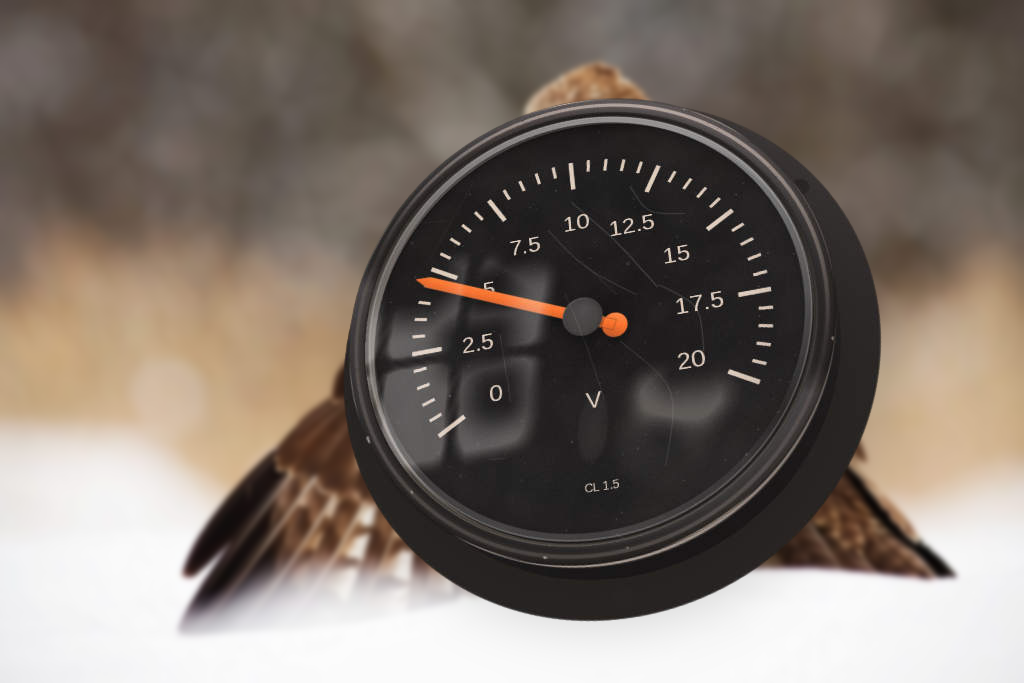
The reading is 4.5 V
